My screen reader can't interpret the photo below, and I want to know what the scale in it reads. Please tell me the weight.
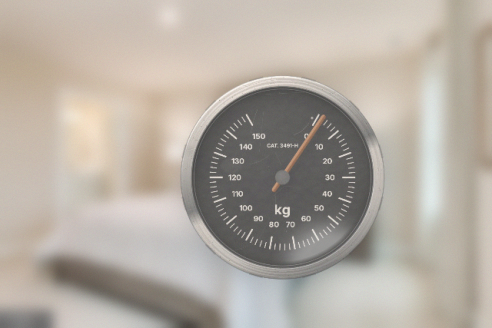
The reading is 2 kg
